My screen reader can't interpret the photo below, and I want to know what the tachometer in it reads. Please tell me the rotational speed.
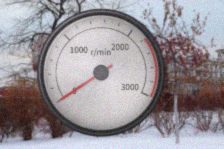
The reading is 0 rpm
